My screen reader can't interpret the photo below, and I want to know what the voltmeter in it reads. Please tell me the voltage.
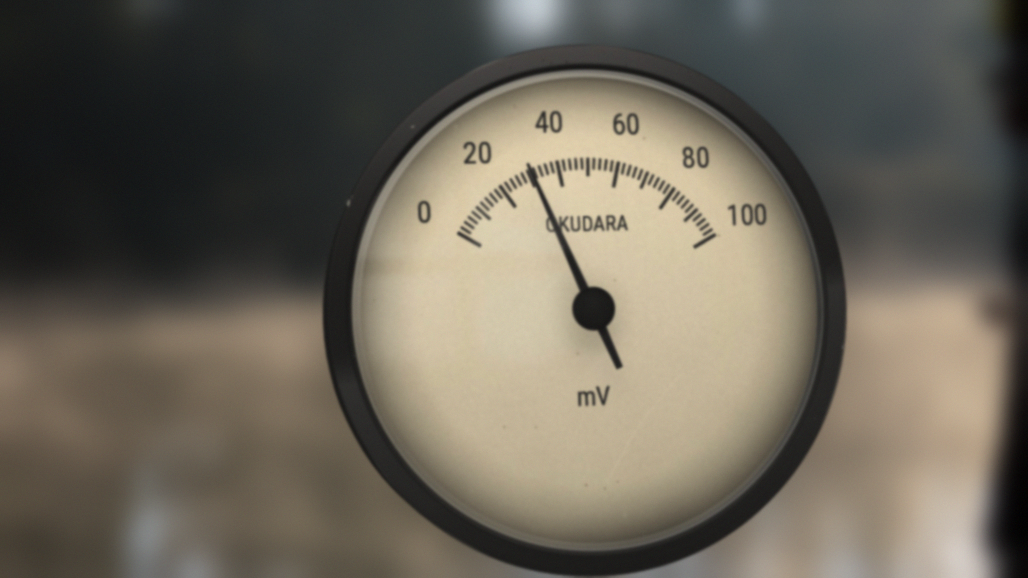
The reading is 30 mV
